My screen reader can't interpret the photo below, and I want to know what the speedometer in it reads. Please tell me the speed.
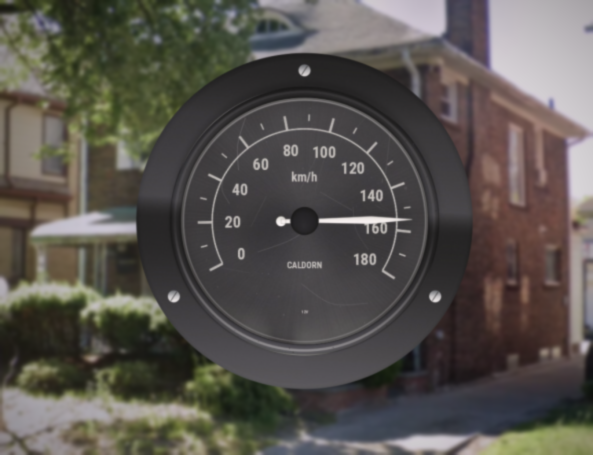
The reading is 155 km/h
